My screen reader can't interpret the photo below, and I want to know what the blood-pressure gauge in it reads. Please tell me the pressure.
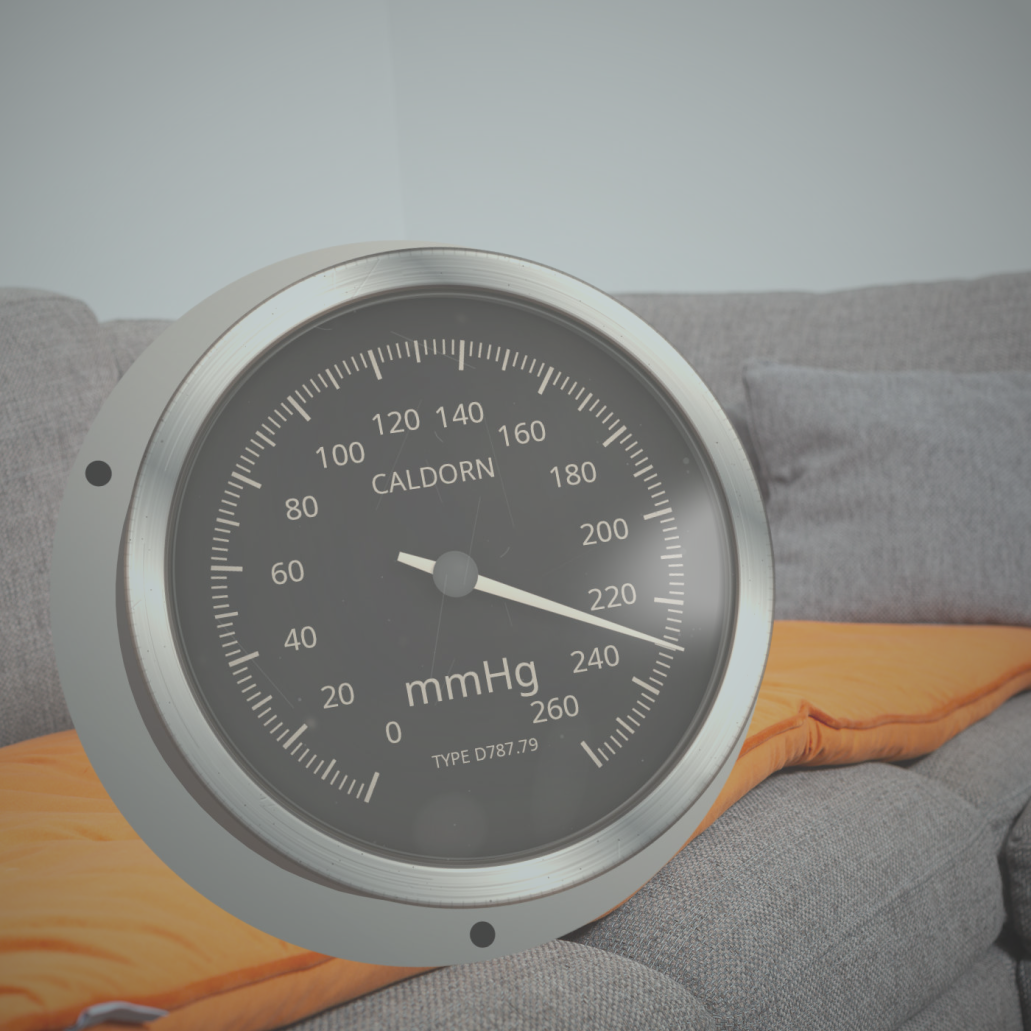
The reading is 230 mmHg
